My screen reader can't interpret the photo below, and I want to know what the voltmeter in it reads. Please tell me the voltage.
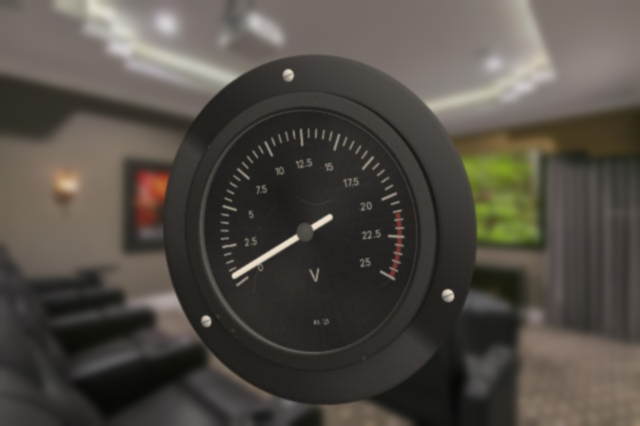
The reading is 0.5 V
